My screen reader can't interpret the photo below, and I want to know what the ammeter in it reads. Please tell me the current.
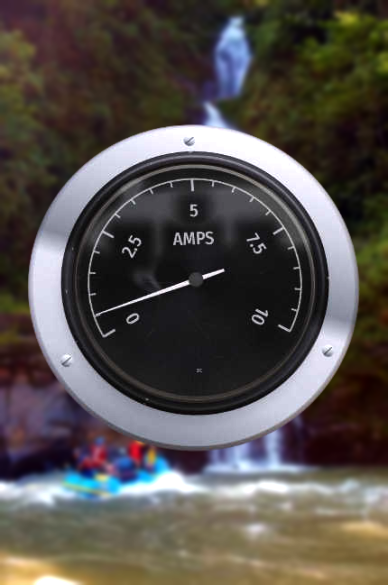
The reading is 0.5 A
